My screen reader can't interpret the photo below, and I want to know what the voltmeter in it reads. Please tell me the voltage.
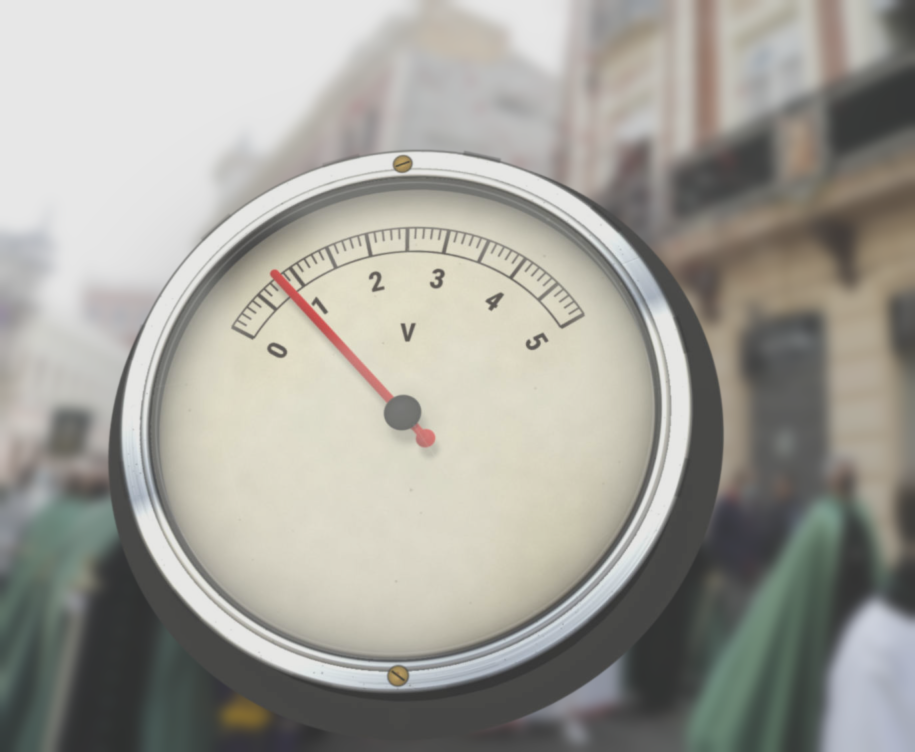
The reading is 0.8 V
